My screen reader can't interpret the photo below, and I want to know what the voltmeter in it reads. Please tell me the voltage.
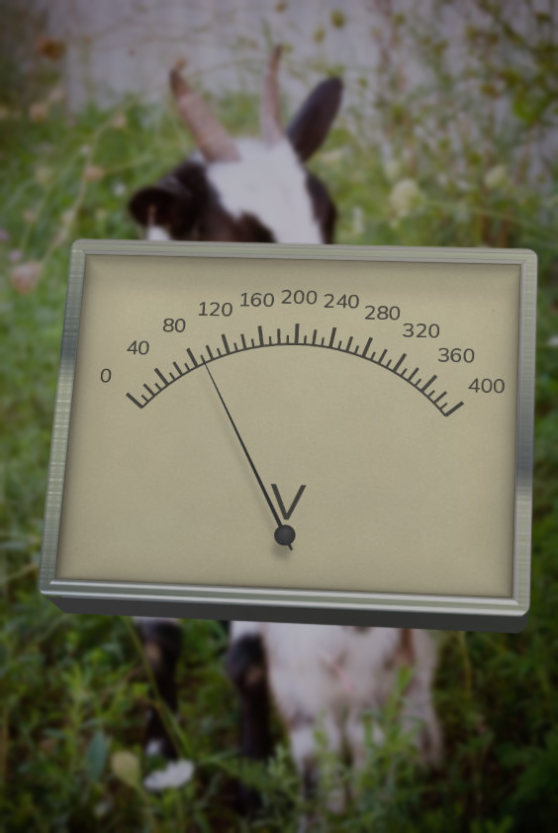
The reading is 90 V
